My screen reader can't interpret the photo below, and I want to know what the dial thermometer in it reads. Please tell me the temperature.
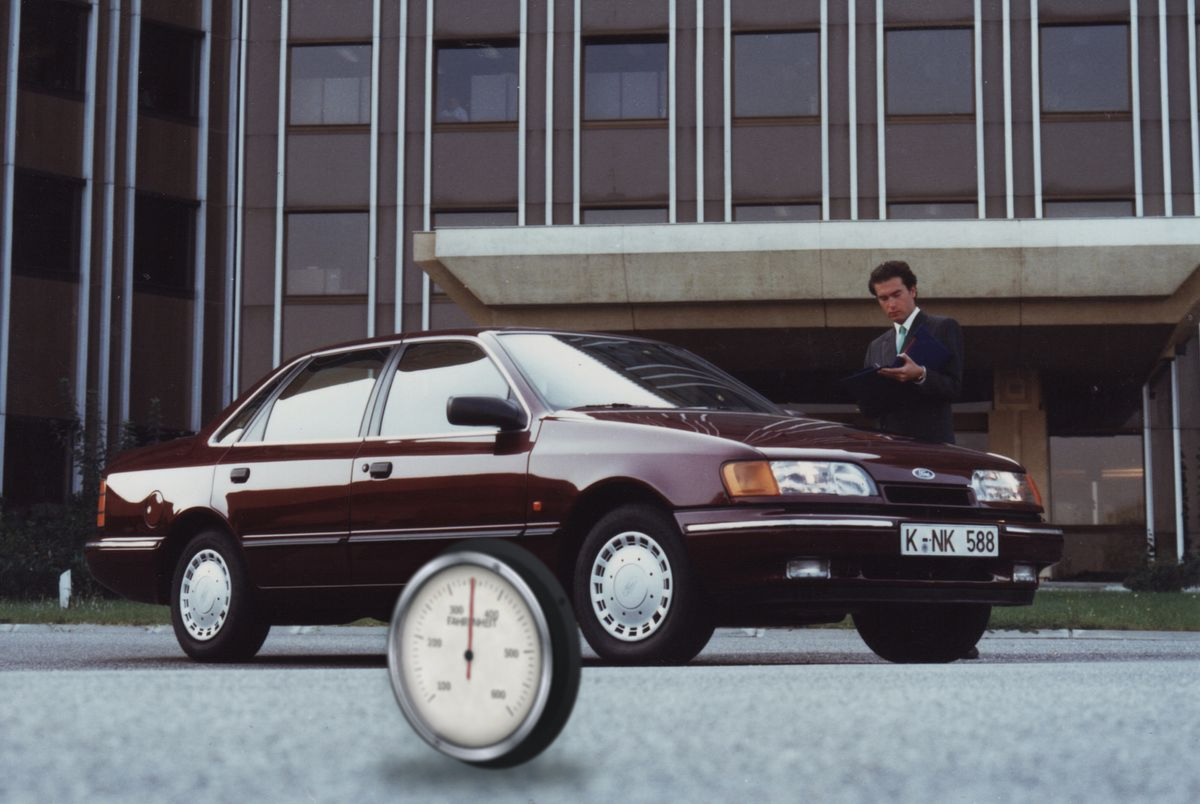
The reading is 350 °F
